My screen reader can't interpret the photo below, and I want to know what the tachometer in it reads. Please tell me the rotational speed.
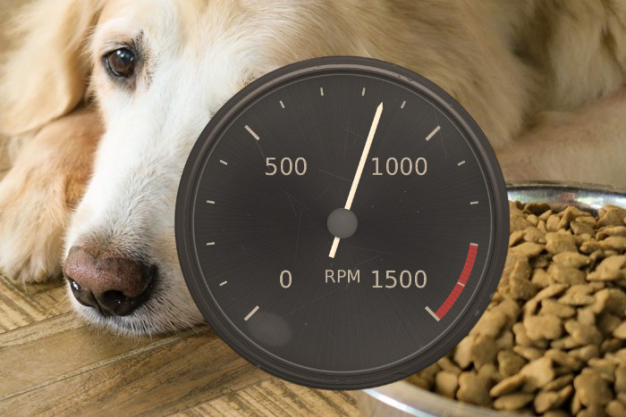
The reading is 850 rpm
